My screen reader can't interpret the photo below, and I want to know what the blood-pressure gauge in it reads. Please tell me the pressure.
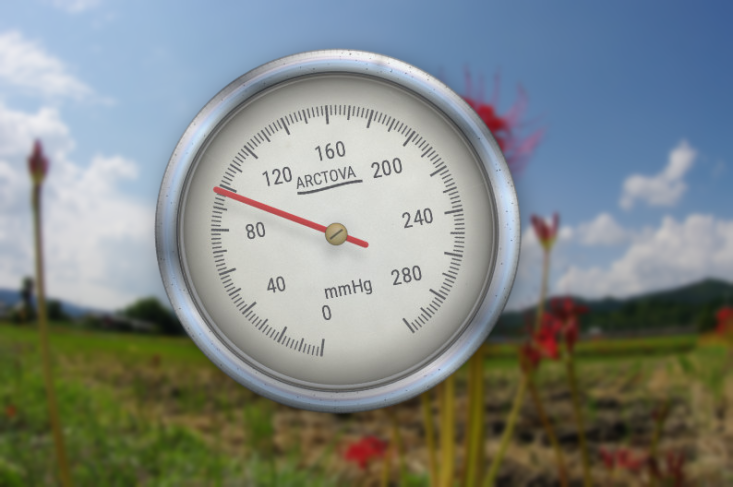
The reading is 98 mmHg
